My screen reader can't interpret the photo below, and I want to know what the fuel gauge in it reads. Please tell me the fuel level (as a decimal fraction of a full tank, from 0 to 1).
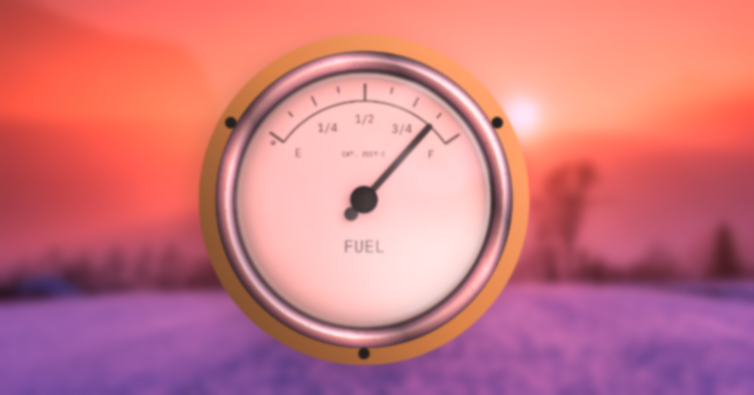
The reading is 0.875
